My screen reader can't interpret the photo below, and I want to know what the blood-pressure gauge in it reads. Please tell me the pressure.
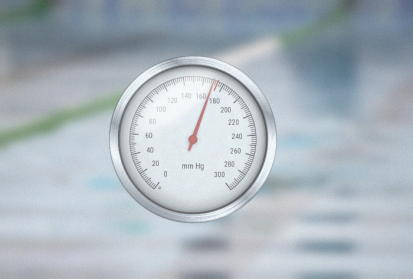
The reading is 170 mmHg
